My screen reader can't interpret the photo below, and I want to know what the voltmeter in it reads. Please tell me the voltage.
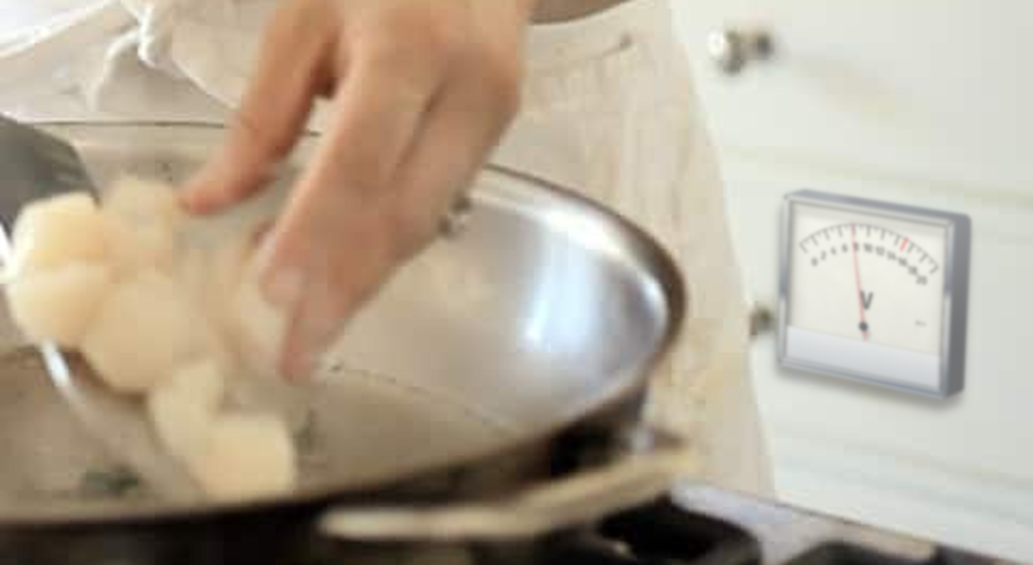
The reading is 8 V
